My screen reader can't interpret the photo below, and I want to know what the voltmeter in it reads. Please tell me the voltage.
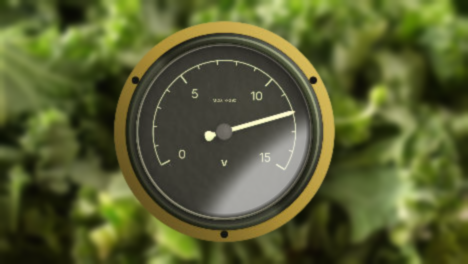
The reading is 12 V
